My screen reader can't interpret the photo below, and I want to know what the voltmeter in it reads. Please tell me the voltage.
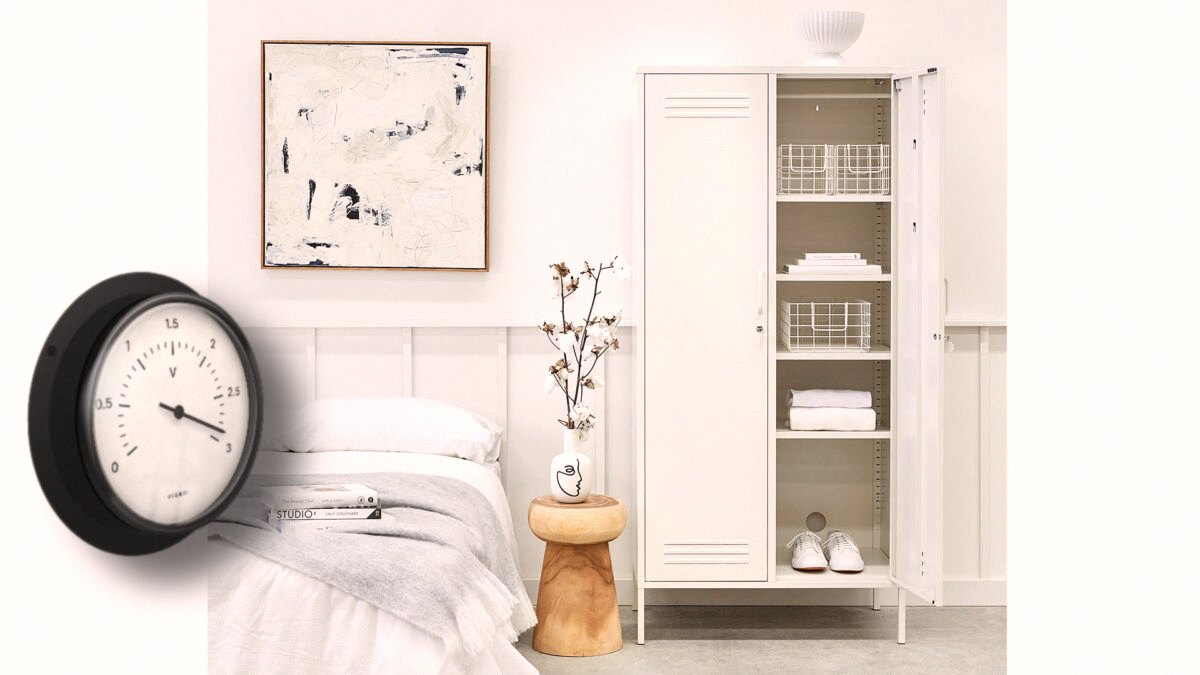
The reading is 2.9 V
